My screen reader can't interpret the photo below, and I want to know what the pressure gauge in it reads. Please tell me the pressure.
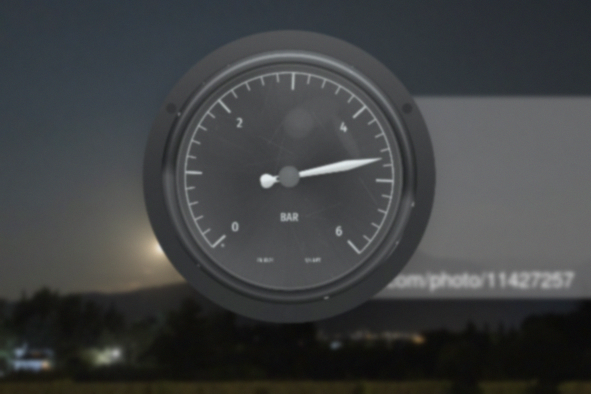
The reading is 4.7 bar
